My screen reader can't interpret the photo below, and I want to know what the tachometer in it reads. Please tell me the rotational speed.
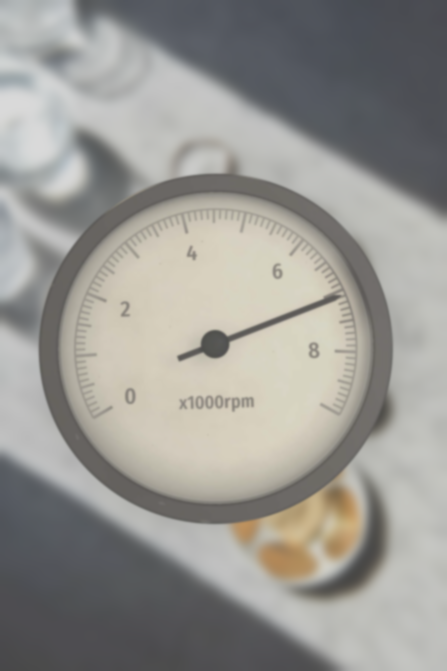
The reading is 7100 rpm
